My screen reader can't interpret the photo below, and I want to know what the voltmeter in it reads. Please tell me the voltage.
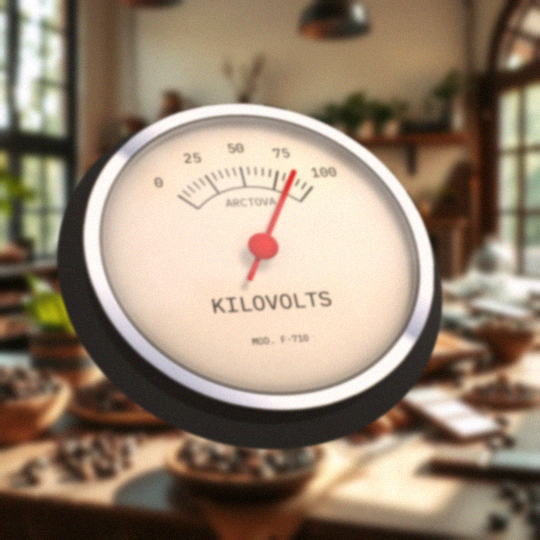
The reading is 85 kV
